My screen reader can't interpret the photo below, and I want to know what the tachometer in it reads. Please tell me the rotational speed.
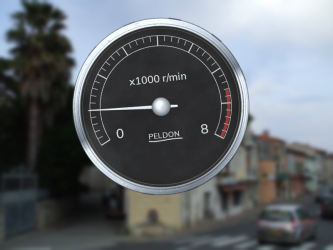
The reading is 1000 rpm
